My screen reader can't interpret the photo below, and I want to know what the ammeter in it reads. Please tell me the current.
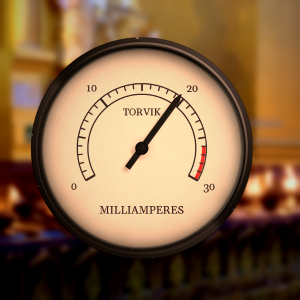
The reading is 19.5 mA
